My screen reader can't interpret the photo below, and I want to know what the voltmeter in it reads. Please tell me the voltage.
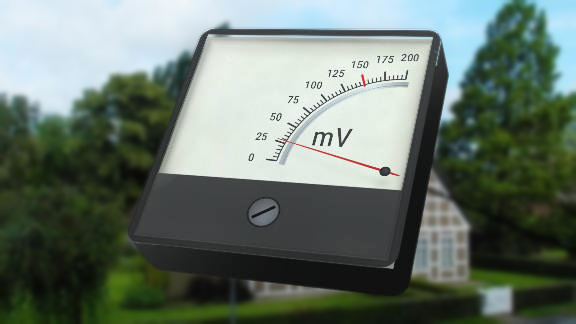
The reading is 25 mV
